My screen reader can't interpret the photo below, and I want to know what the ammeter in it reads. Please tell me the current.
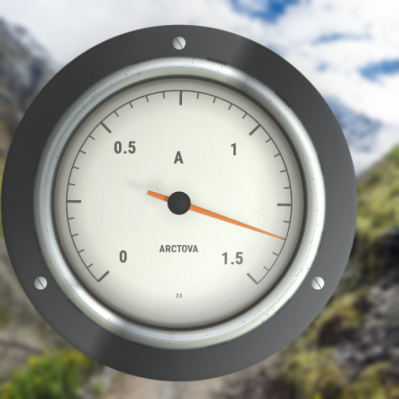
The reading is 1.35 A
